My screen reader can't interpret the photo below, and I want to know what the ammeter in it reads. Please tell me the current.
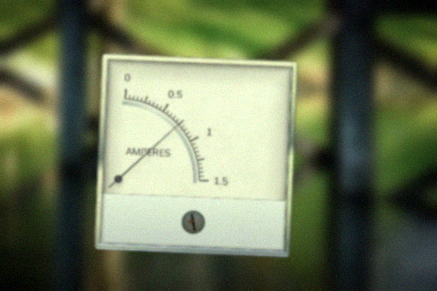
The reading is 0.75 A
